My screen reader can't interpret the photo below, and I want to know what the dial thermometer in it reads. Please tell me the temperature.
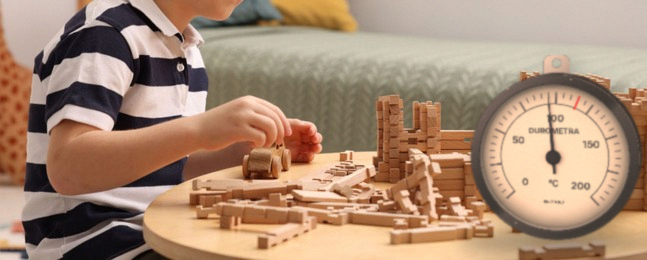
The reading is 95 °C
